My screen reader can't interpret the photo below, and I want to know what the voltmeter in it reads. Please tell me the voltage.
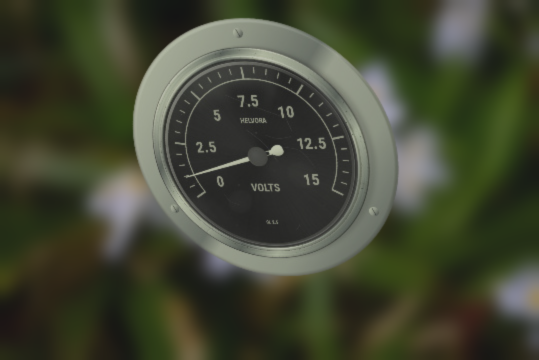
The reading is 1 V
